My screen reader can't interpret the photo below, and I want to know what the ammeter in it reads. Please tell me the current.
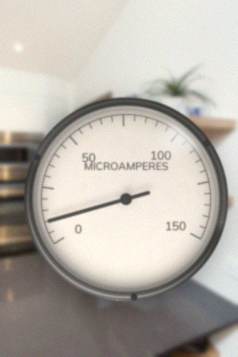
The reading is 10 µA
